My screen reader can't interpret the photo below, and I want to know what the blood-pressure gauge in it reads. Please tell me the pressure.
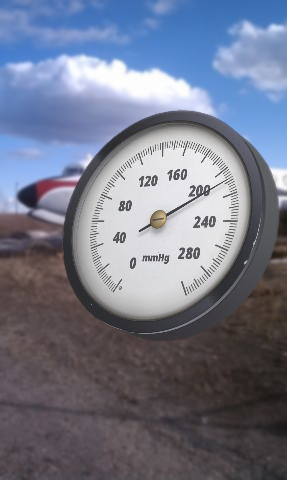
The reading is 210 mmHg
